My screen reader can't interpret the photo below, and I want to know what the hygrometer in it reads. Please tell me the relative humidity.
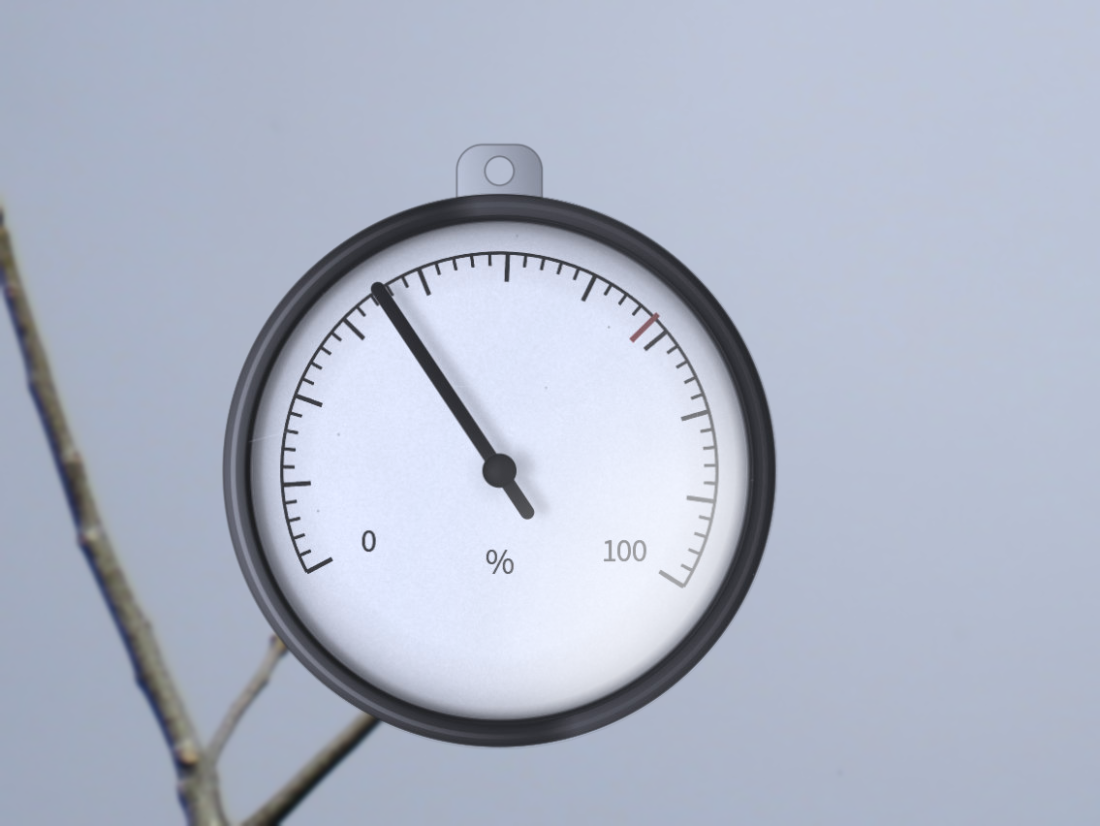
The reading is 35 %
